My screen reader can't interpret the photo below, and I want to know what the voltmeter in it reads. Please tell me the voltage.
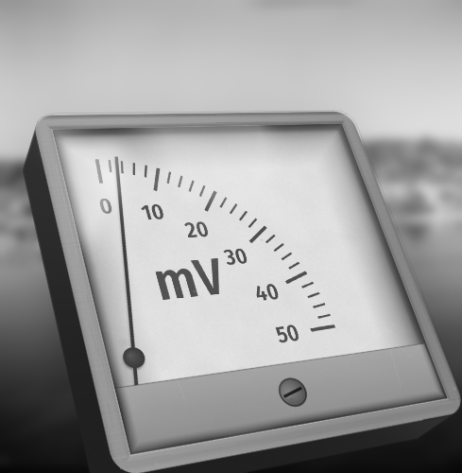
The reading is 3 mV
